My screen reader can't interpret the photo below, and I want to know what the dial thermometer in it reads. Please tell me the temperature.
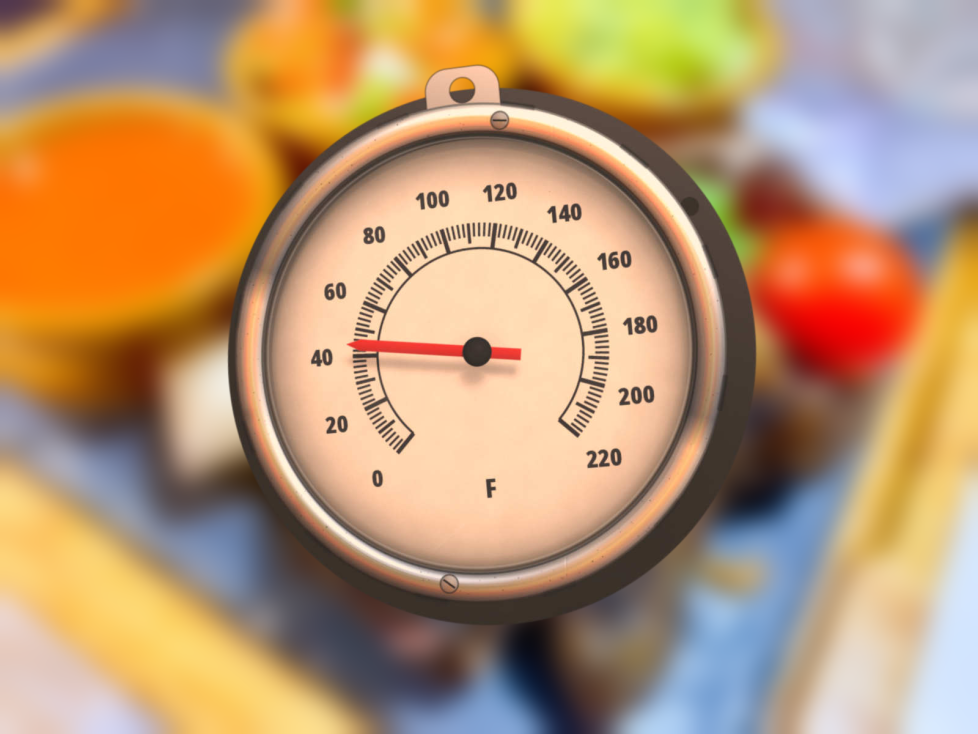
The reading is 44 °F
